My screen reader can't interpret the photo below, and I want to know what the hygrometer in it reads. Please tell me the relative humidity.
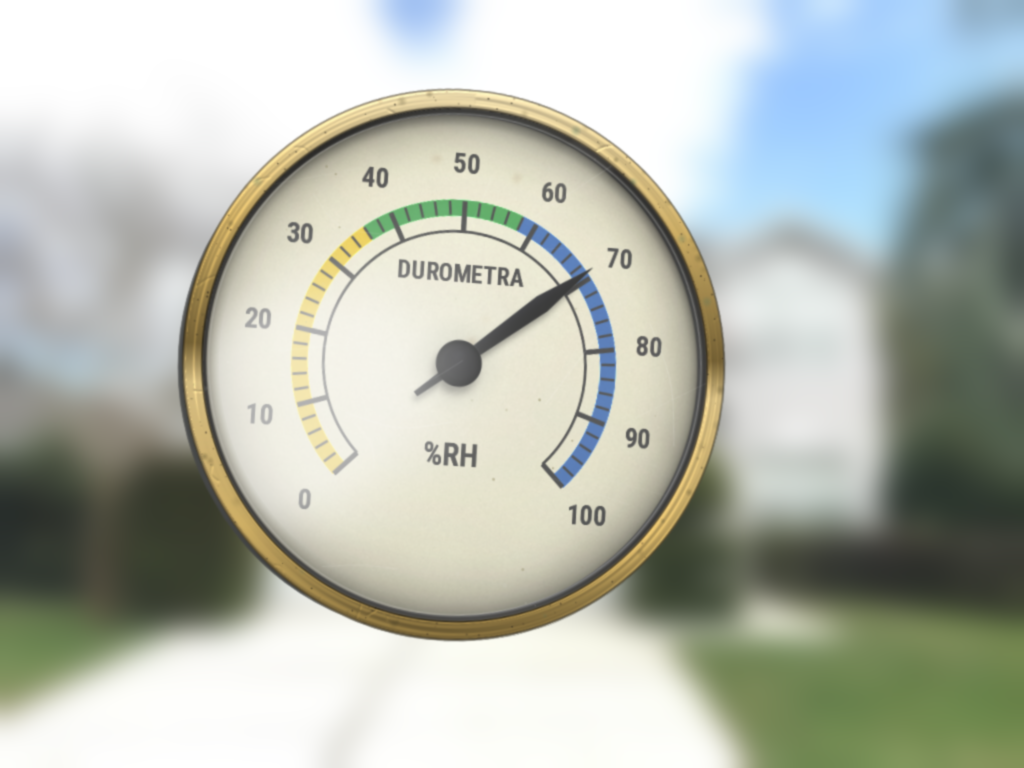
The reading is 69 %
